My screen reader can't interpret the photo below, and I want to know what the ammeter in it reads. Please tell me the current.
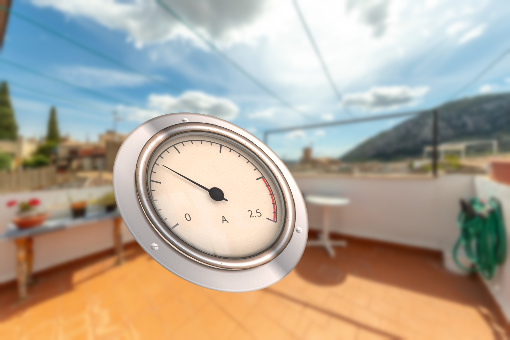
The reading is 0.7 A
